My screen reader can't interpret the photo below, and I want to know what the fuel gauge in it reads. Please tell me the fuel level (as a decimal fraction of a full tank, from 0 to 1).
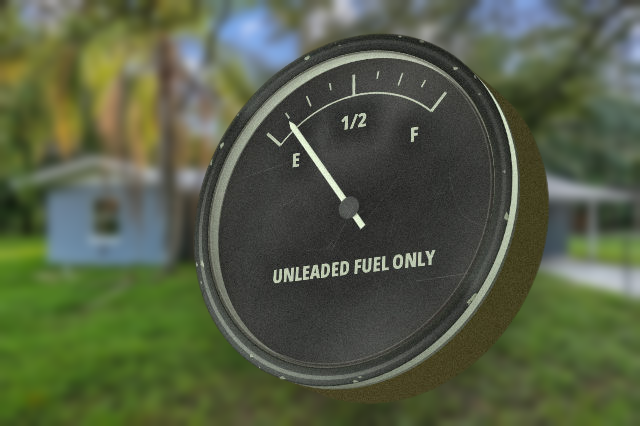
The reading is 0.125
